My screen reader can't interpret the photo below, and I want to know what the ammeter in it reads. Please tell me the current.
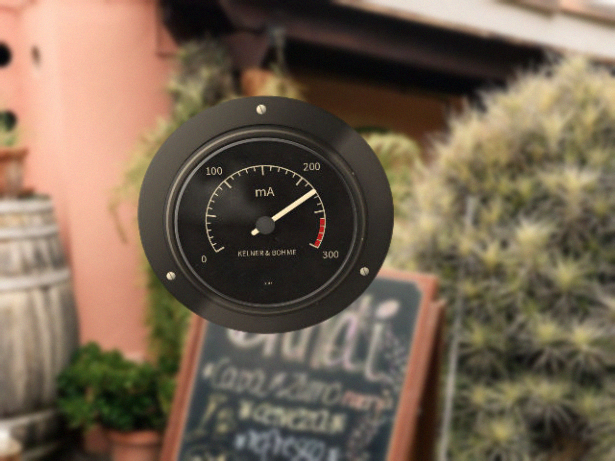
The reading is 220 mA
